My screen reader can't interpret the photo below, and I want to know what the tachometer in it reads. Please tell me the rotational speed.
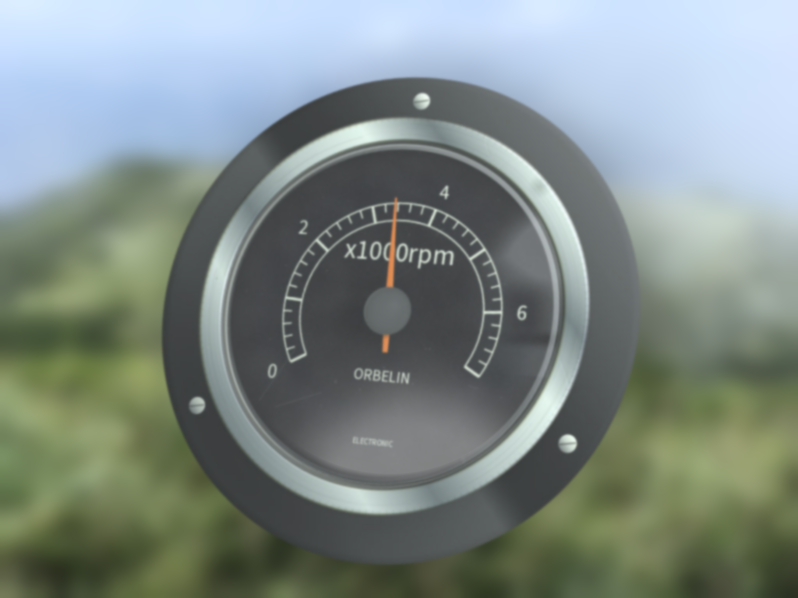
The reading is 3400 rpm
